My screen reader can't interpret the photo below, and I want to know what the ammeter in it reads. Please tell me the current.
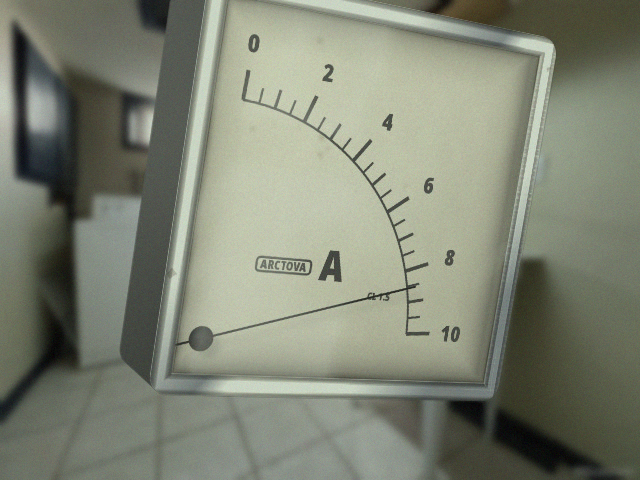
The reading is 8.5 A
